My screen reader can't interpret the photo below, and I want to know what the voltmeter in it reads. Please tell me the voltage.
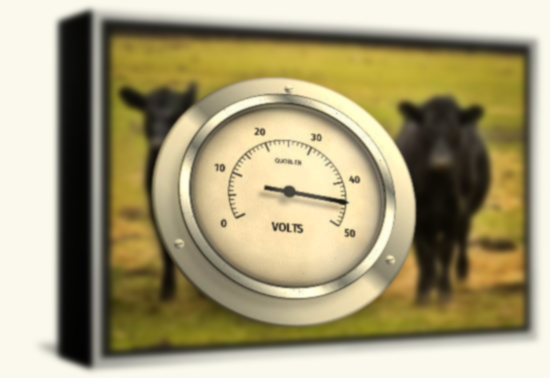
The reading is 45 V
